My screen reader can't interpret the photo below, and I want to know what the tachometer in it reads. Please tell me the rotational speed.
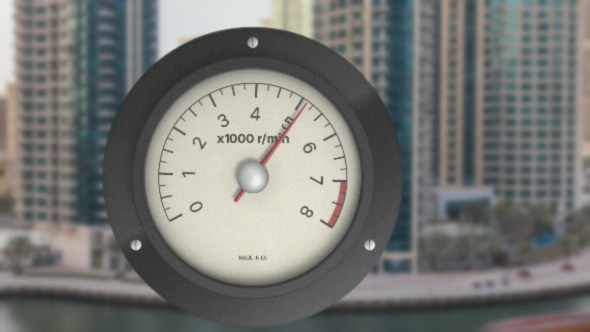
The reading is 5125 rpm
